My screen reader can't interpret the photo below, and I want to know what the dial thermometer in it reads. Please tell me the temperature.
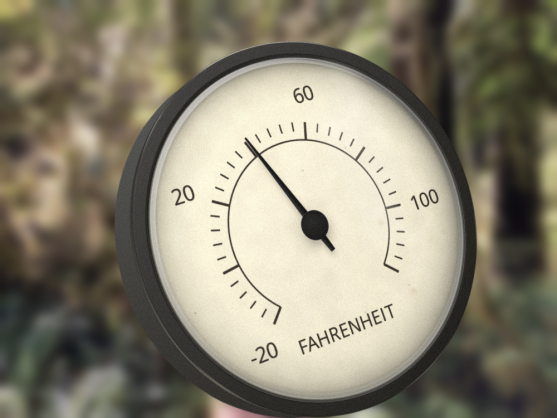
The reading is 40 °F
